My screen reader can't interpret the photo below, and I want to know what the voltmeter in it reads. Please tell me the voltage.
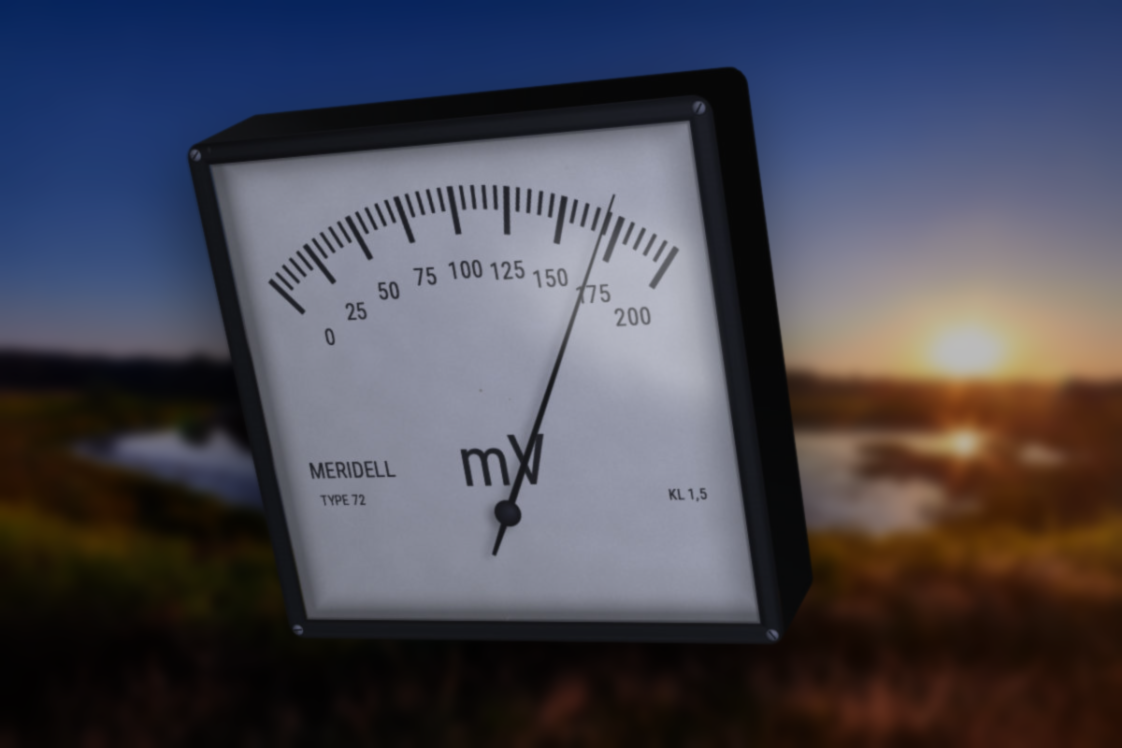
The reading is 170 mV
